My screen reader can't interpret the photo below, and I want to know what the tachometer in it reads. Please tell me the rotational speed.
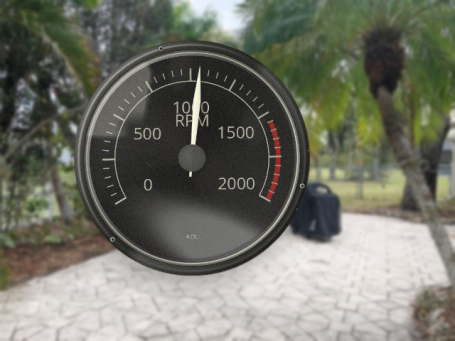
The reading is 1050 rpm
